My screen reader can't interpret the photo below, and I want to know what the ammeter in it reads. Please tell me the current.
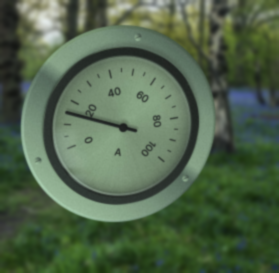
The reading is 15 A
